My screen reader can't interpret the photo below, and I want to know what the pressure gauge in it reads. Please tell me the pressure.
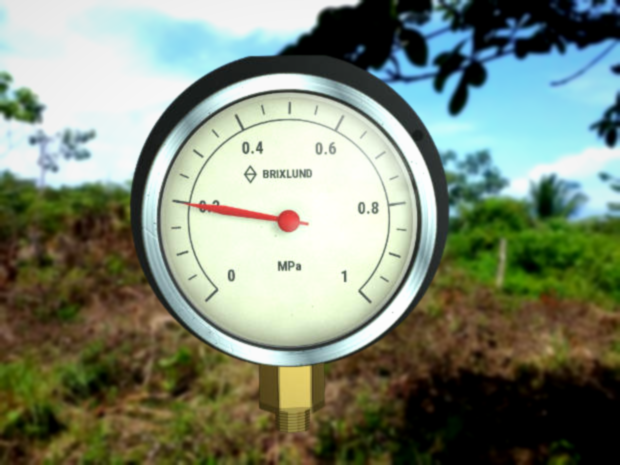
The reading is 0.2 MPa
